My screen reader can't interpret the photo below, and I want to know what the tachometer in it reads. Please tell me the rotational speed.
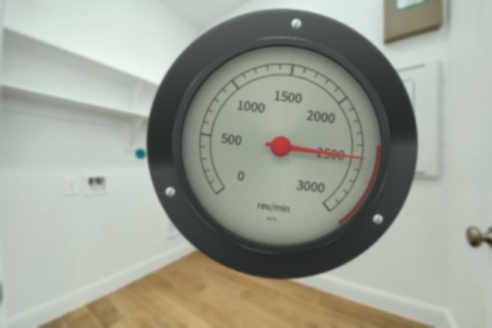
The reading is 2500 rpm
